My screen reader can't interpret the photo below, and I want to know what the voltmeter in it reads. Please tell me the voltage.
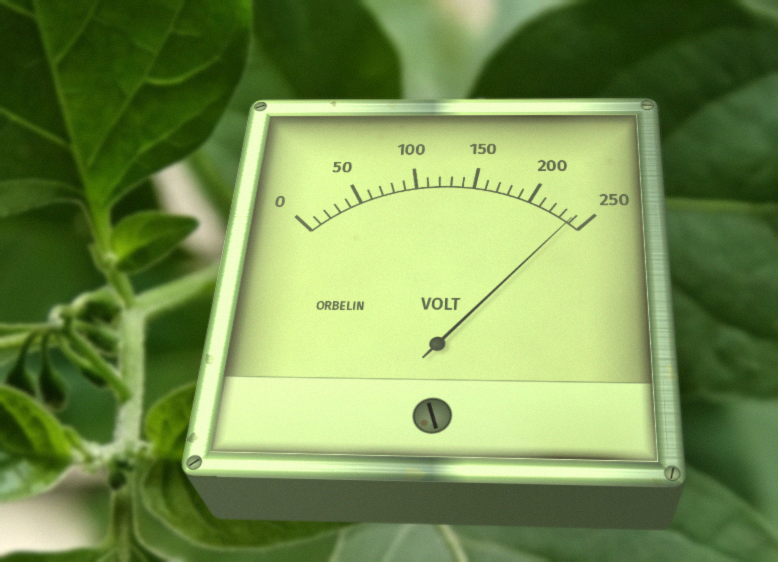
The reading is 240 V
